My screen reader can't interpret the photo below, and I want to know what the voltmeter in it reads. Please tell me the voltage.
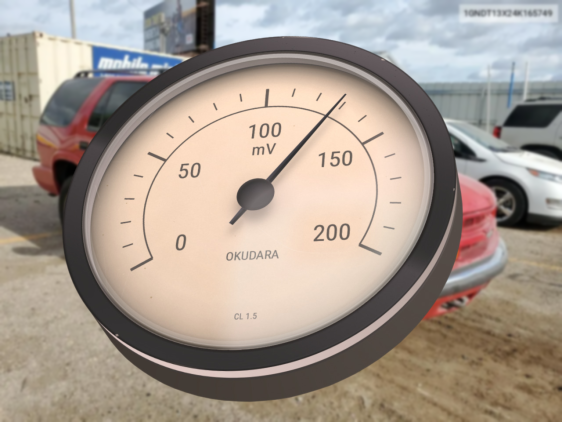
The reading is 130 mV
